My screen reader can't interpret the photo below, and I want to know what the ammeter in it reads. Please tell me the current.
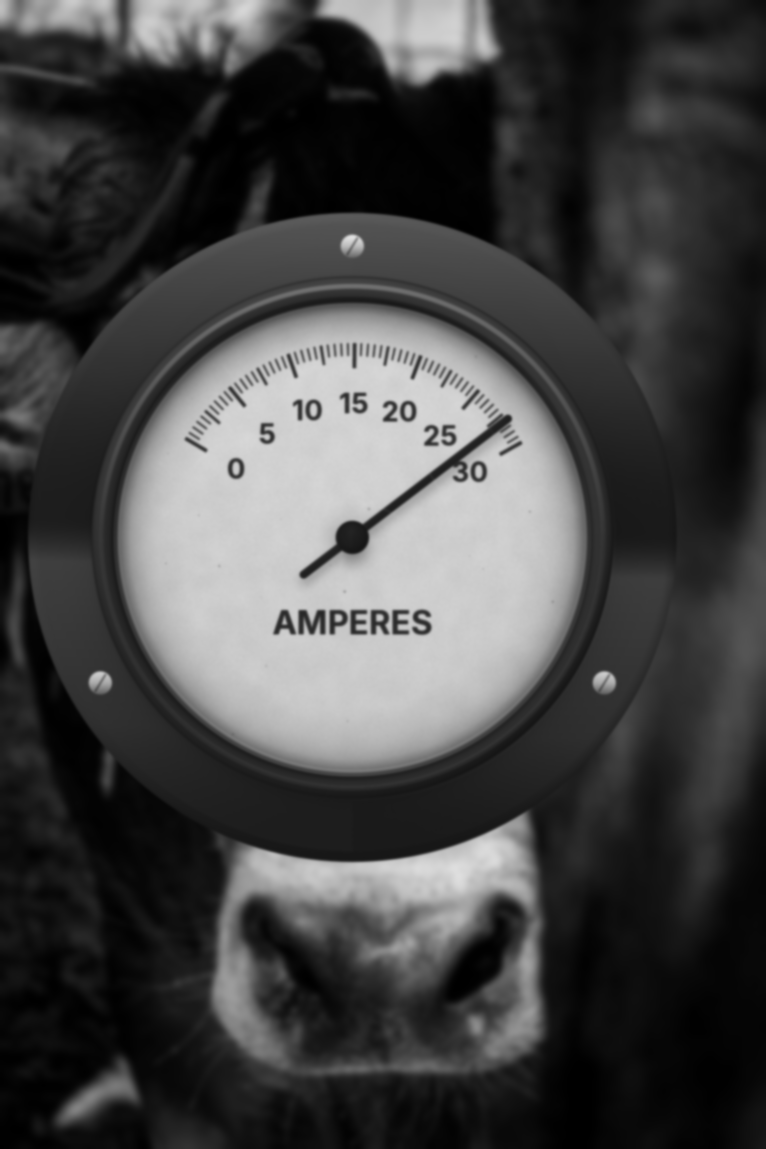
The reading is 28 A
